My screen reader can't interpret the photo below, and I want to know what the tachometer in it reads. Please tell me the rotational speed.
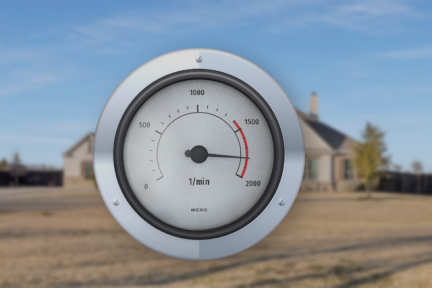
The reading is 1800 rpm
